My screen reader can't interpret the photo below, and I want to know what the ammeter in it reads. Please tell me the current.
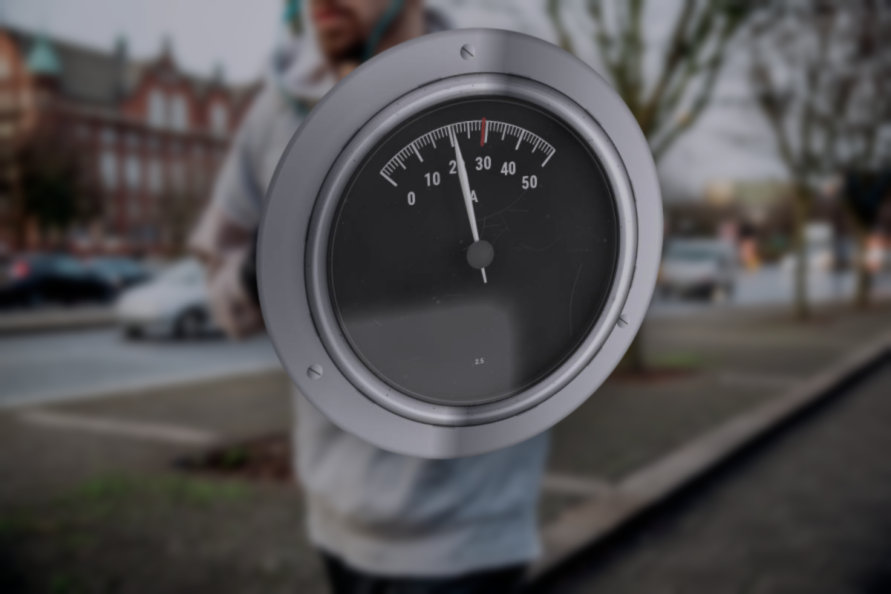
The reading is 20 A
